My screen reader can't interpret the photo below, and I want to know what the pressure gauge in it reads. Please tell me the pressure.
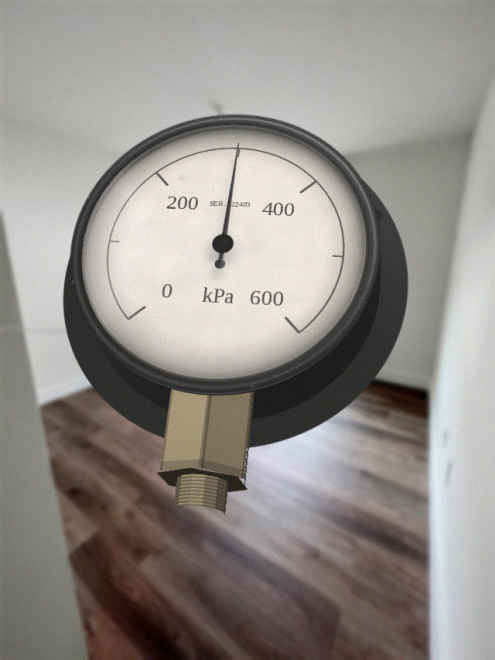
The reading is 300 kPa
